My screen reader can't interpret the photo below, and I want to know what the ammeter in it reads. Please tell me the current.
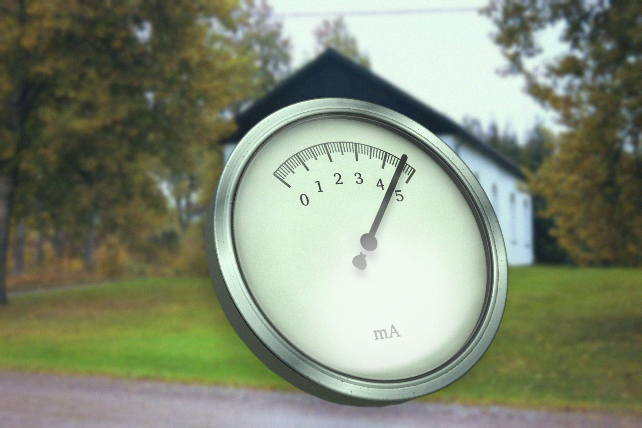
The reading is 4.5 mA
